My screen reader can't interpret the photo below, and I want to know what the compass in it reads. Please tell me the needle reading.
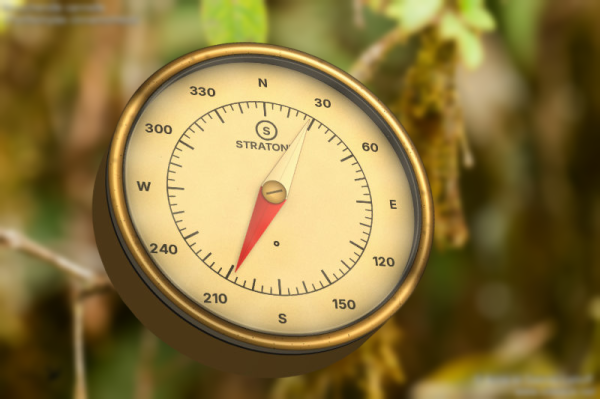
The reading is 207.5 °
